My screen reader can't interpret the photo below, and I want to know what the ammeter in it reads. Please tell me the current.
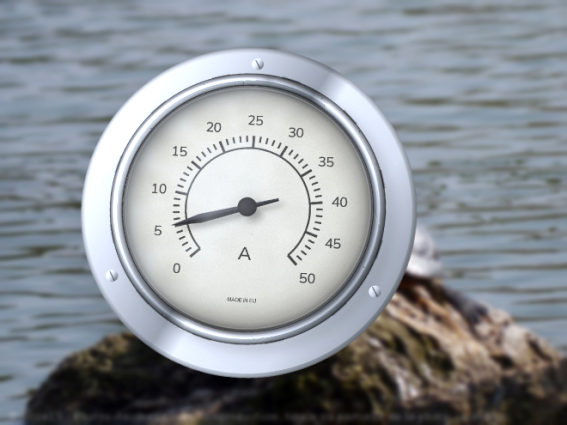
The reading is 5 A
